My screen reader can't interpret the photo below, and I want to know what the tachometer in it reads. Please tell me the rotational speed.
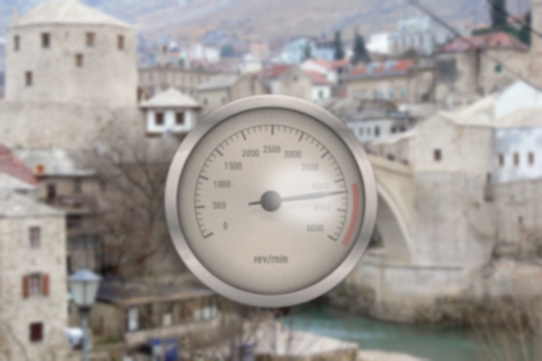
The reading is 4200 rpm
